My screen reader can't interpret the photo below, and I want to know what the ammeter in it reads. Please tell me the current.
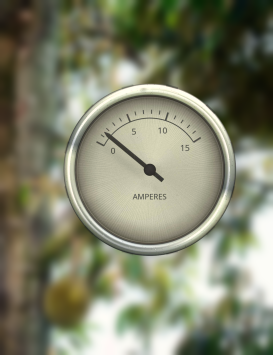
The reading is 1.5 A
